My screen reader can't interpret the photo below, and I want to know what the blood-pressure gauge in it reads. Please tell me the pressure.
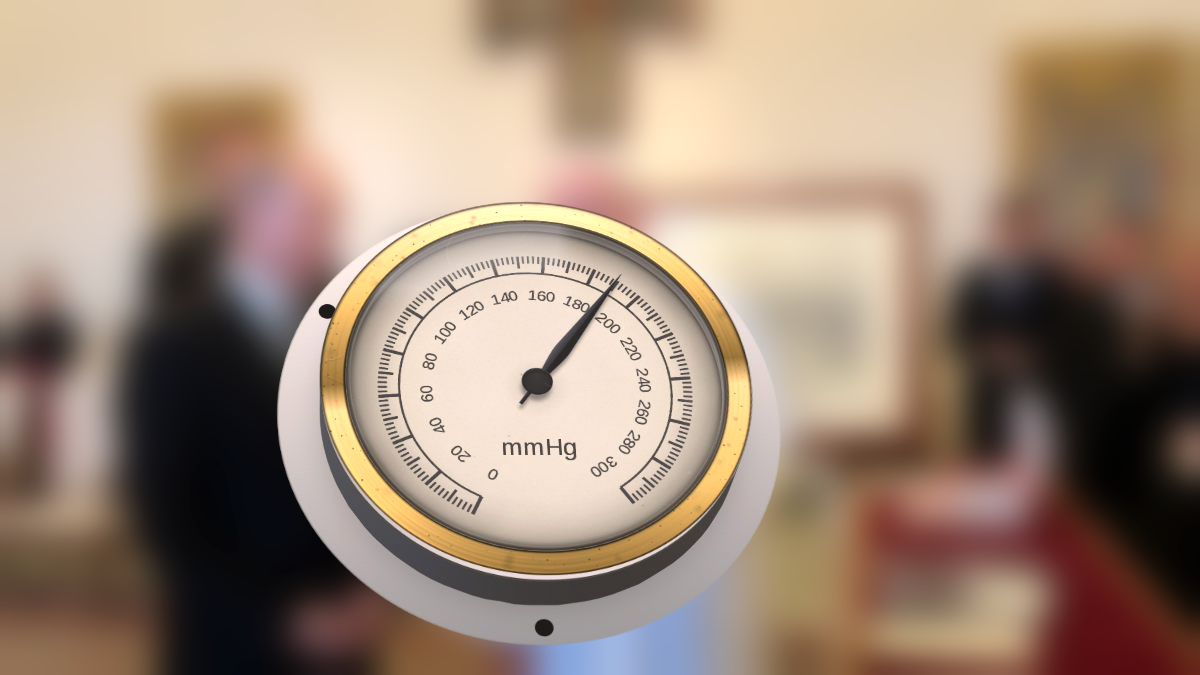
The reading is 190 mmHg
